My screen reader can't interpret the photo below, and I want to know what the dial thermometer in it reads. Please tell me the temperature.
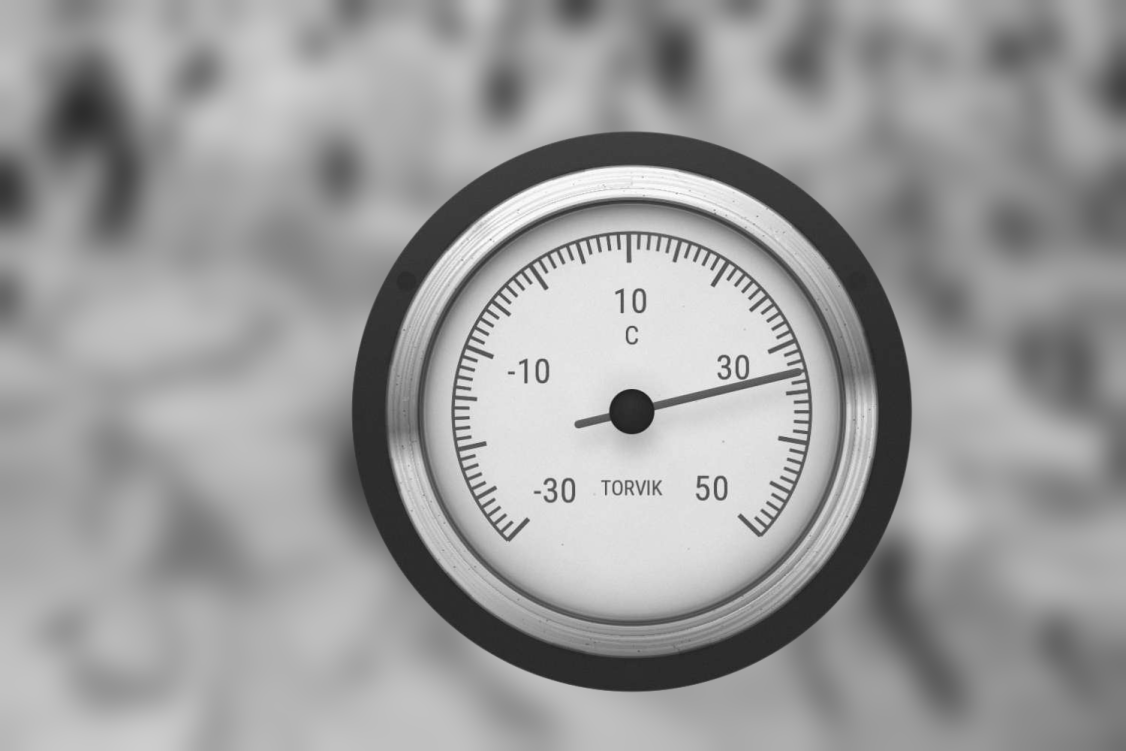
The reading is 33 °C
